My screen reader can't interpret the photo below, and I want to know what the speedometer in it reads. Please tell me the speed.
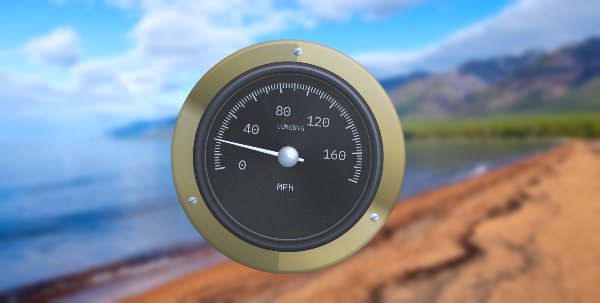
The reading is 20 mph
